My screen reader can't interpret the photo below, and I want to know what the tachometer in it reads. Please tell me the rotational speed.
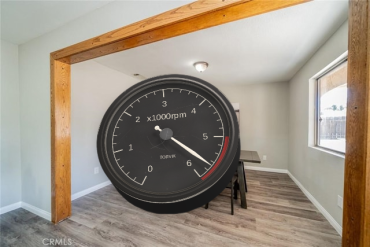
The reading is 5700 rpm
